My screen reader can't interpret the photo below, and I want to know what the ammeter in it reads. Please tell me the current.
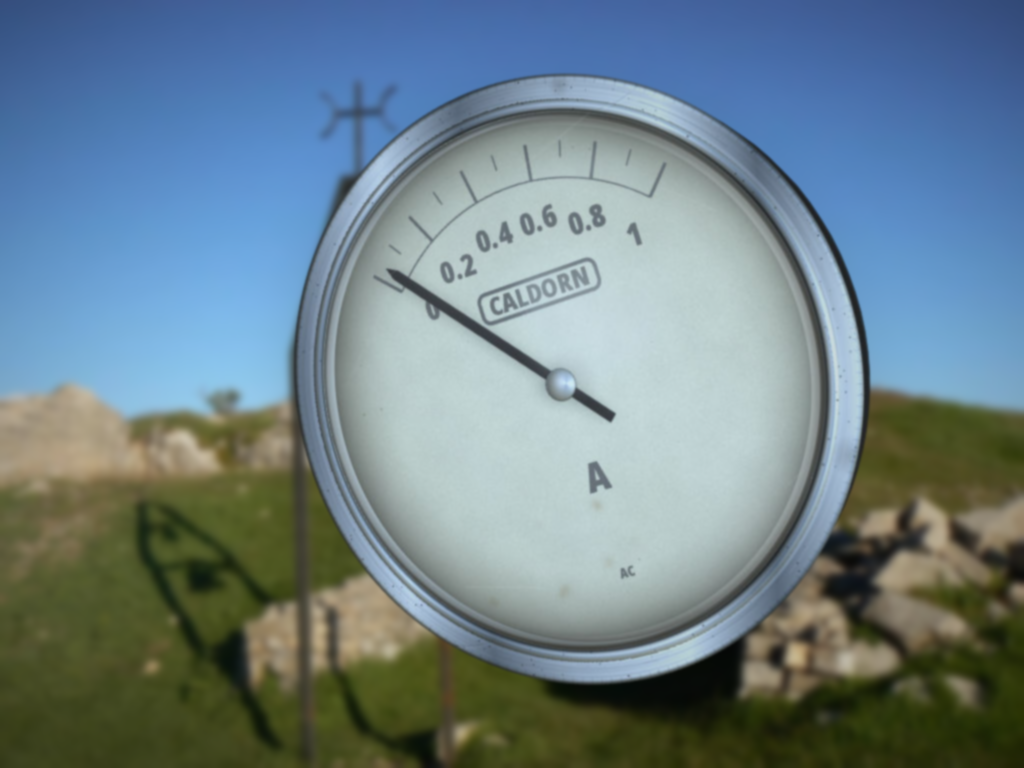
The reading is 0.05 A
